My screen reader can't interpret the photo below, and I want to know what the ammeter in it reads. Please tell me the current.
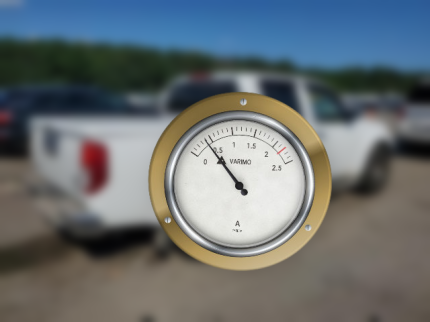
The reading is 0.4 A
